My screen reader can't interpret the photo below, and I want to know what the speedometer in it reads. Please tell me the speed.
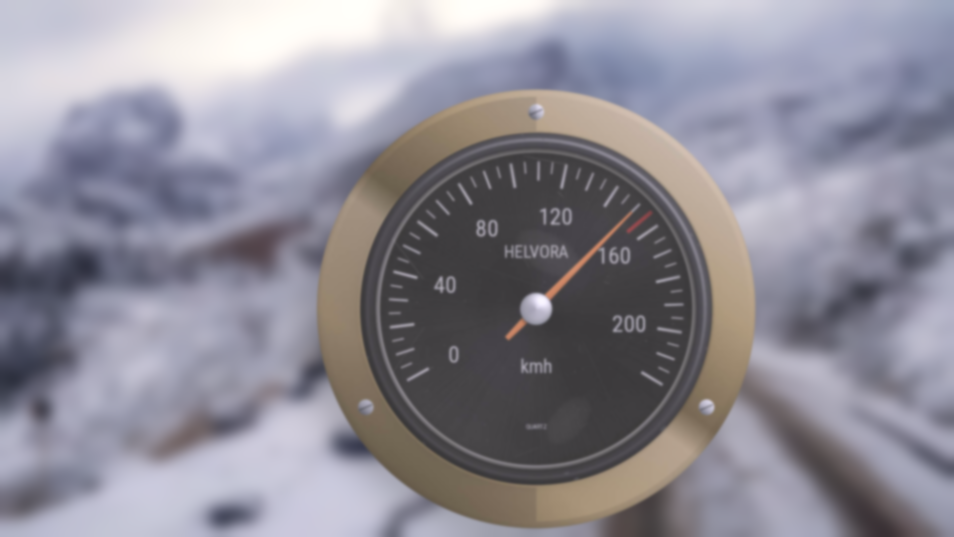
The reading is 150 km/h
